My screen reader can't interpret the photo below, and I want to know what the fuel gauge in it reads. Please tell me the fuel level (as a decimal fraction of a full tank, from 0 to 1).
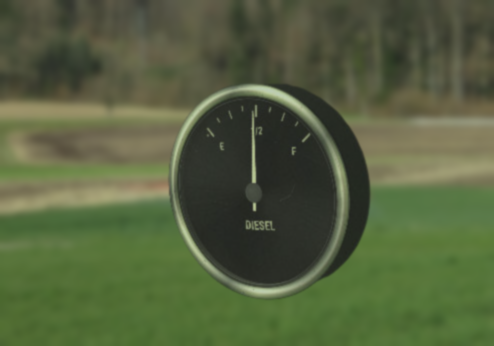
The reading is 0.5
